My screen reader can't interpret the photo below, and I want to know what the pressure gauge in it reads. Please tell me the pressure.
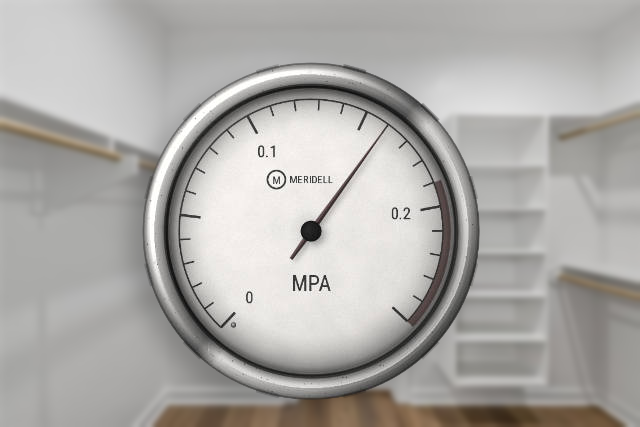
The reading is 0.16 MPa
